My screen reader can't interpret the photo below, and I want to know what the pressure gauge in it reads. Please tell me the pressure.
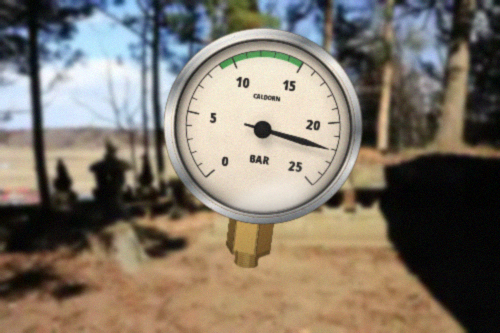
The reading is 22 bar
